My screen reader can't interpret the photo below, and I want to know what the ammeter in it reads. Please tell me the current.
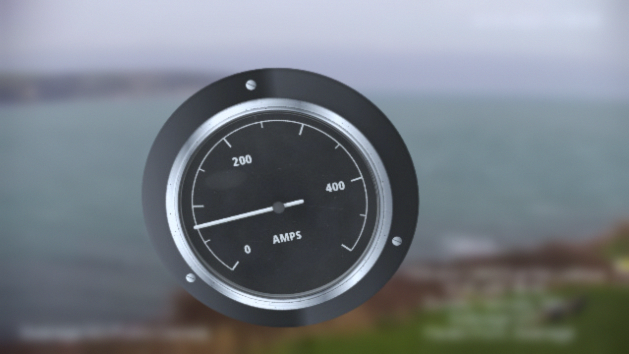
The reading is 75 A
